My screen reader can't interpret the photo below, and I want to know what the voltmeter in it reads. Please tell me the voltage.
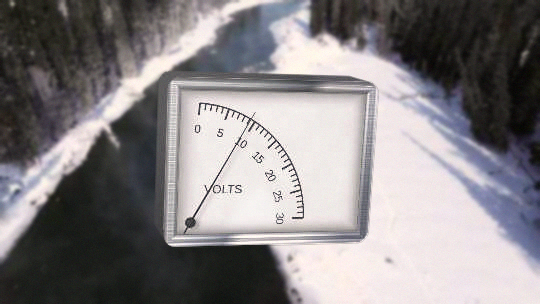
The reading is 9 V
